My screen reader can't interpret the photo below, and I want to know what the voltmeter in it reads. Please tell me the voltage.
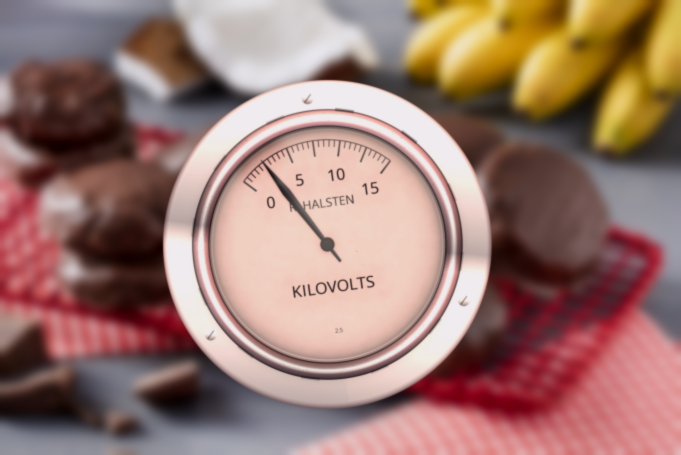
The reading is 2.5 kV
